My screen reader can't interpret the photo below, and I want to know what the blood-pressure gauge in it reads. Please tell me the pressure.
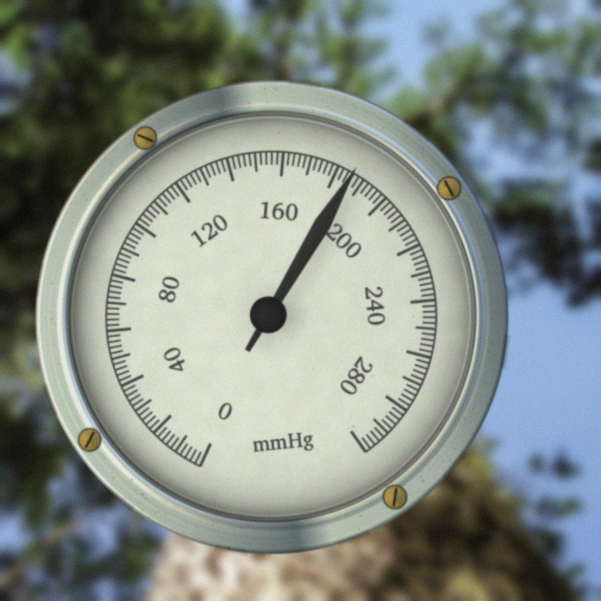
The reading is 186 mmHg
